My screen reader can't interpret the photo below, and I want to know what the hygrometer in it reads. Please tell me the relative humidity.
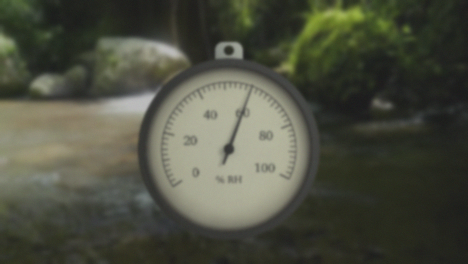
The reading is 60 %
